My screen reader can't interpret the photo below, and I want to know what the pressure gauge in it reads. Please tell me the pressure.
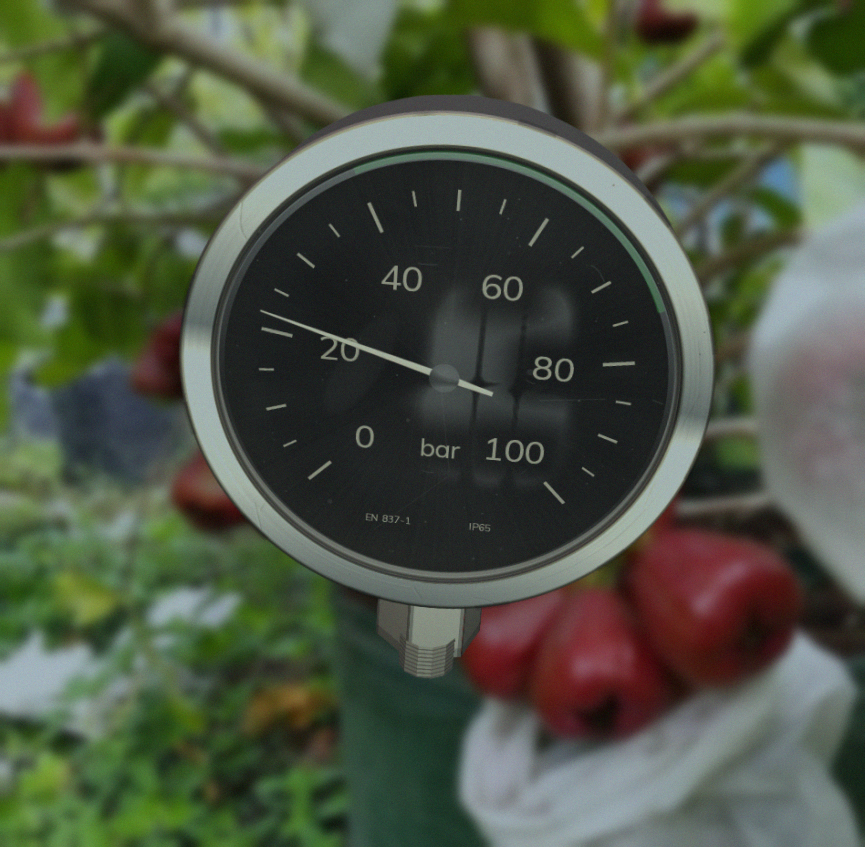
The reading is 22.5 bar
